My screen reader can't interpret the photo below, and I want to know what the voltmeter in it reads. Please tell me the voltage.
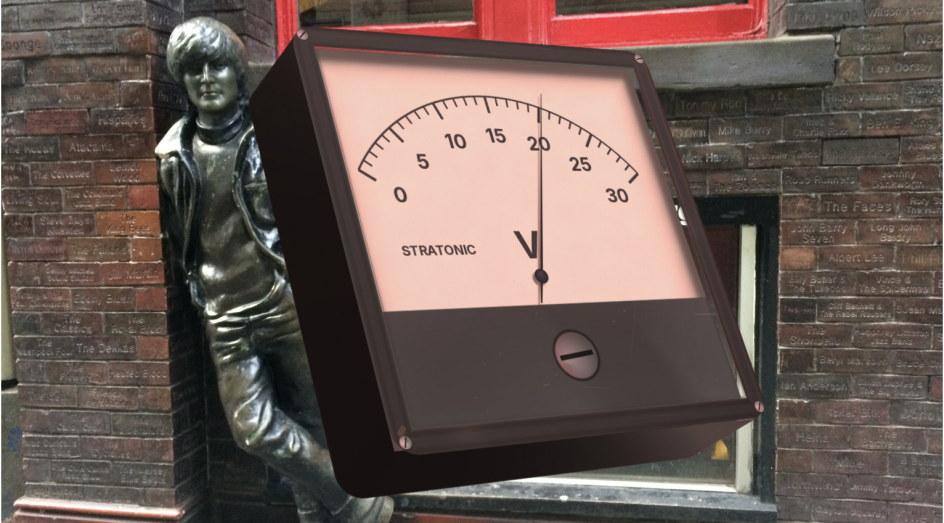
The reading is 20 V
